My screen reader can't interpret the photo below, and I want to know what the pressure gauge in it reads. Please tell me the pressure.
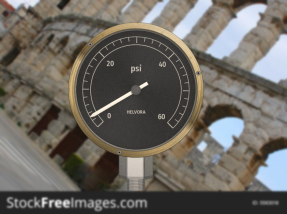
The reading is 3 psi
